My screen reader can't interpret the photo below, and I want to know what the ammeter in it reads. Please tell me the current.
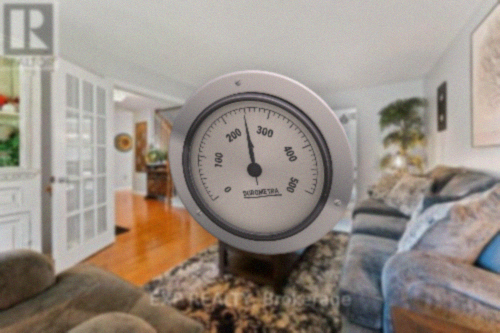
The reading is 250 A
